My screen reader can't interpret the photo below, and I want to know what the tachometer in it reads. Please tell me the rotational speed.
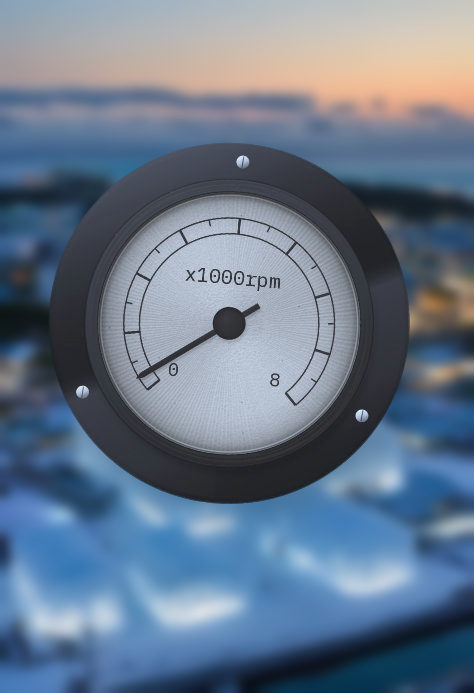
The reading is 250 rpm
